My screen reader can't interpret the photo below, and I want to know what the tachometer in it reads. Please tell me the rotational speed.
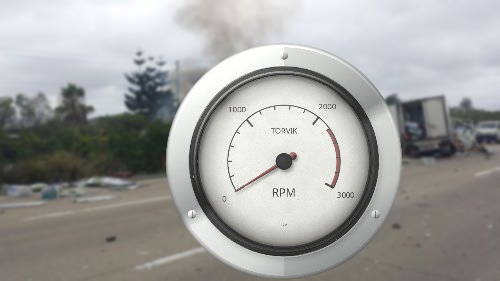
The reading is 0 rpm
